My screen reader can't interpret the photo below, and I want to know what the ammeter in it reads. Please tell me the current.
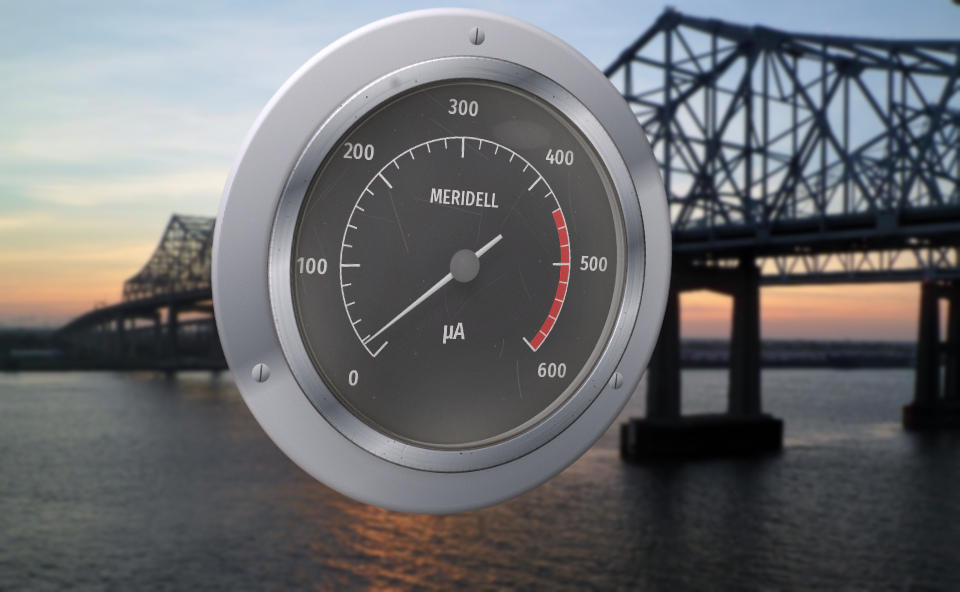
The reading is 20 µA
